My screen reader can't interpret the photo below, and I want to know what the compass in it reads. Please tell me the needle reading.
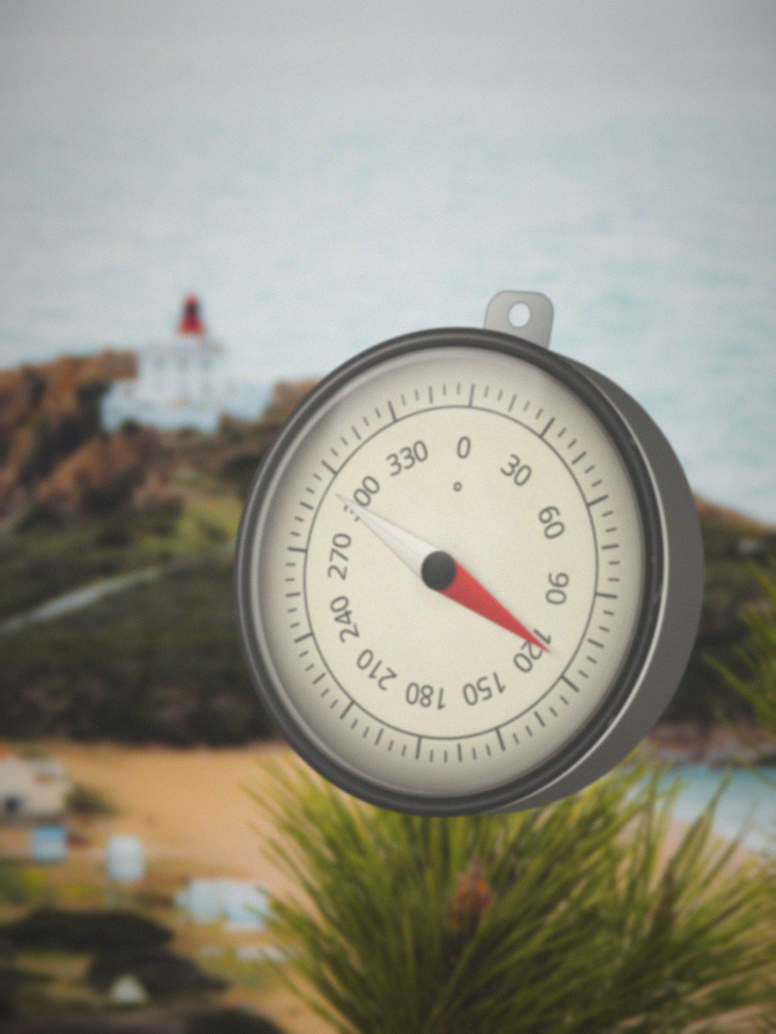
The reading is 115 °
